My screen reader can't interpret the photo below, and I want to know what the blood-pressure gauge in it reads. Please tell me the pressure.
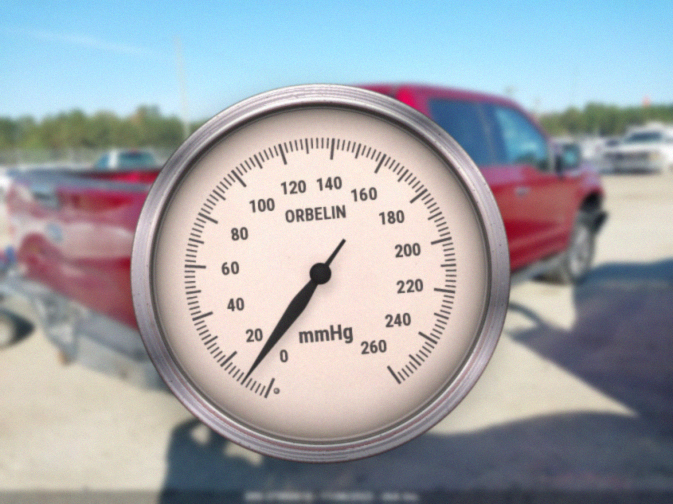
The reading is 10 mmHg
